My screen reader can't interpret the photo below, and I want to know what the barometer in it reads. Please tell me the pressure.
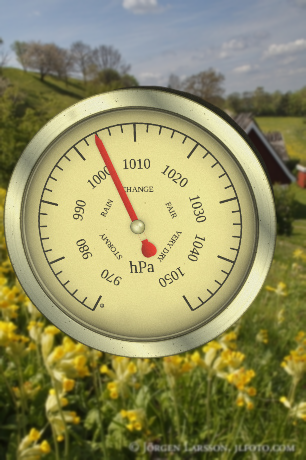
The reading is 1004 hPa
